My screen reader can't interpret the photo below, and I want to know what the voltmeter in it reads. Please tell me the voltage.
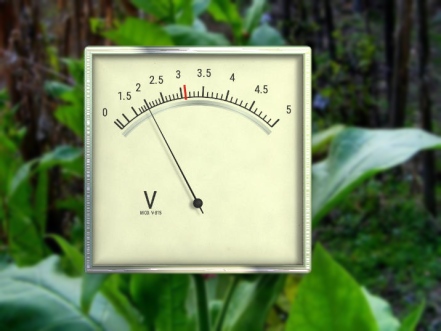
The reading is 2 V
